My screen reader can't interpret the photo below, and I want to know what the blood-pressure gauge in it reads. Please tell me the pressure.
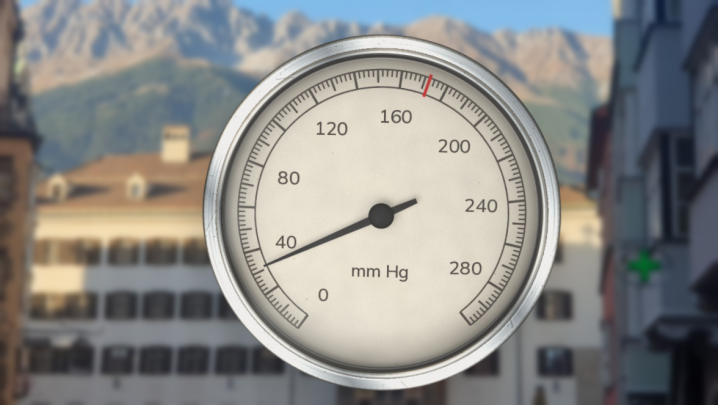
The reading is 32 mmHg
